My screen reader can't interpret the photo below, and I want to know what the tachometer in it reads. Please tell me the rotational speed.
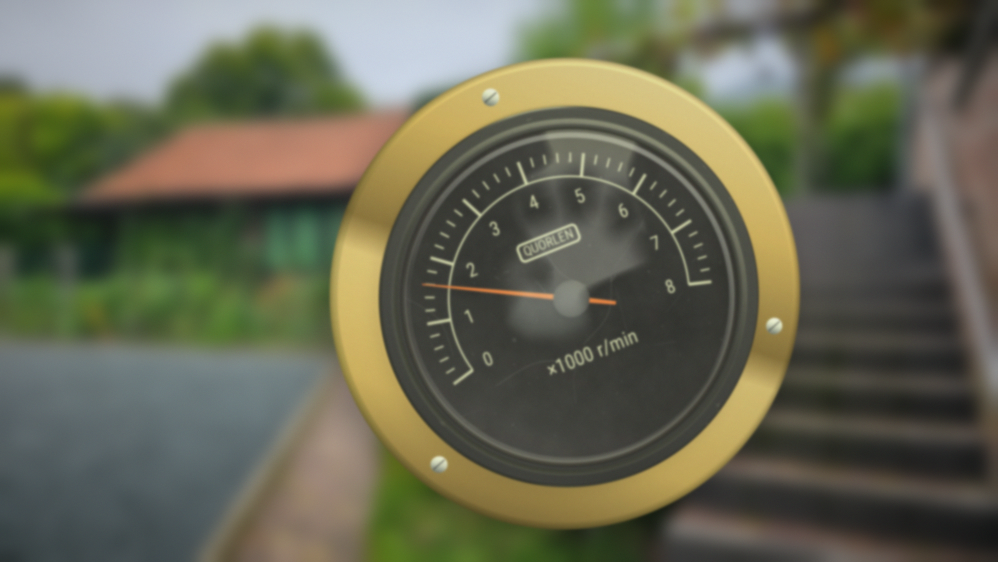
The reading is 1600 rpm
